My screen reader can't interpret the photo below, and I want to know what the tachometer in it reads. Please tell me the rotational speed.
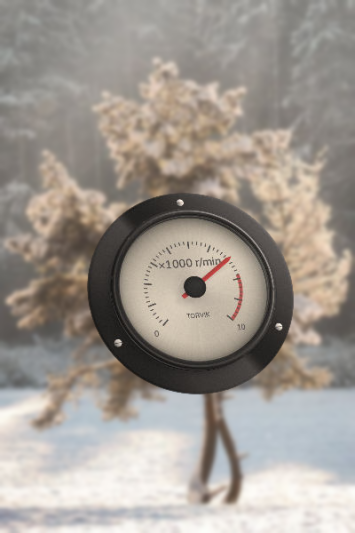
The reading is 7000 rpm
